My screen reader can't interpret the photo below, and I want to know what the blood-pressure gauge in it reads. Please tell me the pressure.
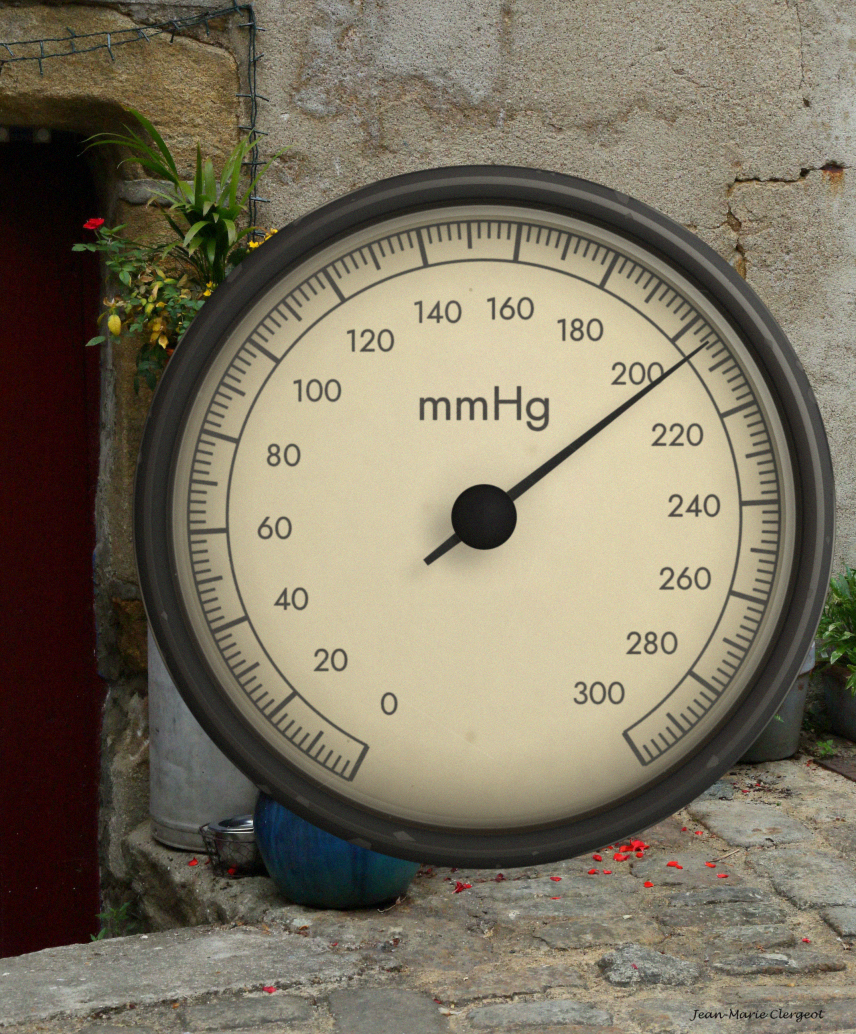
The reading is 205 mmHg
